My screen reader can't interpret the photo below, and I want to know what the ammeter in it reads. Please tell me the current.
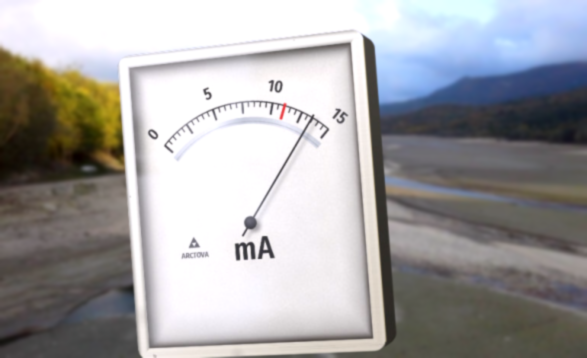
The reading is 13.5 mA
